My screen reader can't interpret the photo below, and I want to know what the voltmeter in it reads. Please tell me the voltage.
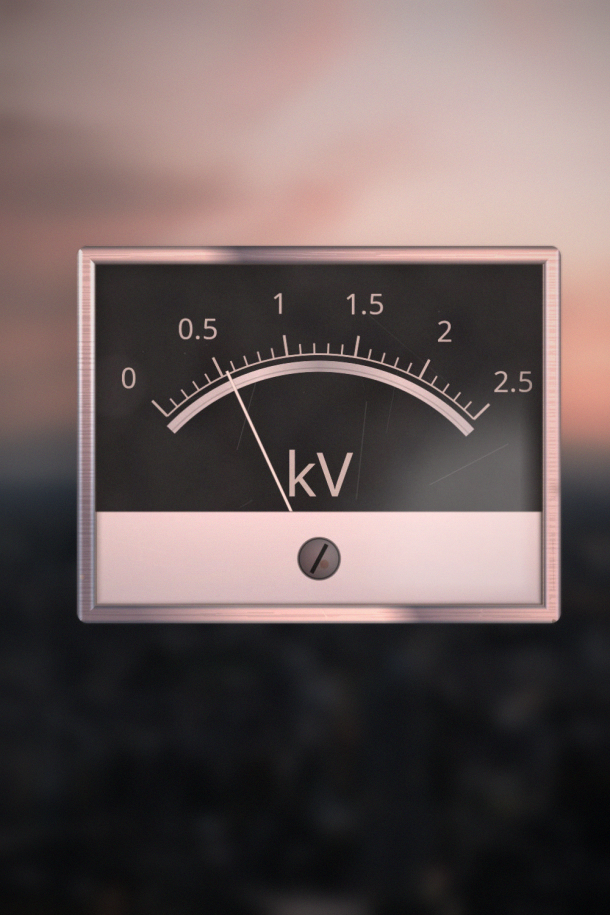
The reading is 0.55 kV
